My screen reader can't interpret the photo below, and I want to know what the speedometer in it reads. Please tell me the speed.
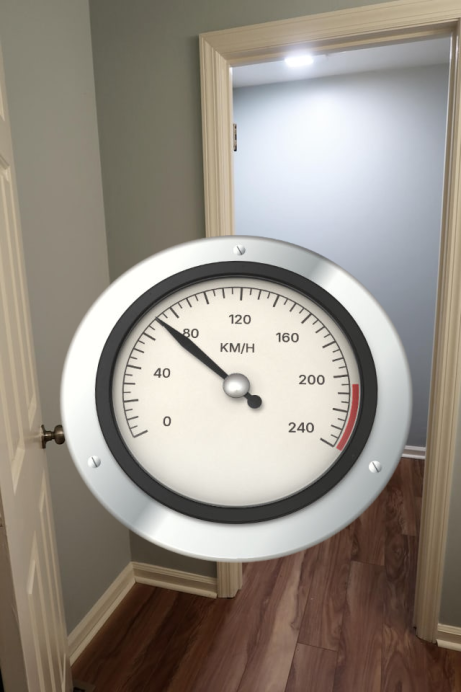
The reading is 70 km/h
